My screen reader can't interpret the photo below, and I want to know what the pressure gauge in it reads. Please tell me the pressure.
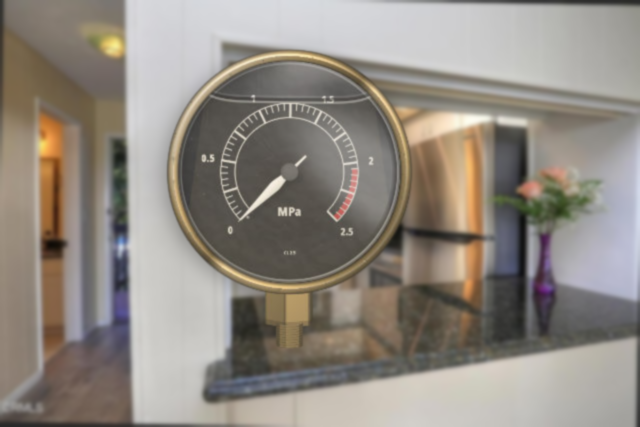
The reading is 0 MPa
